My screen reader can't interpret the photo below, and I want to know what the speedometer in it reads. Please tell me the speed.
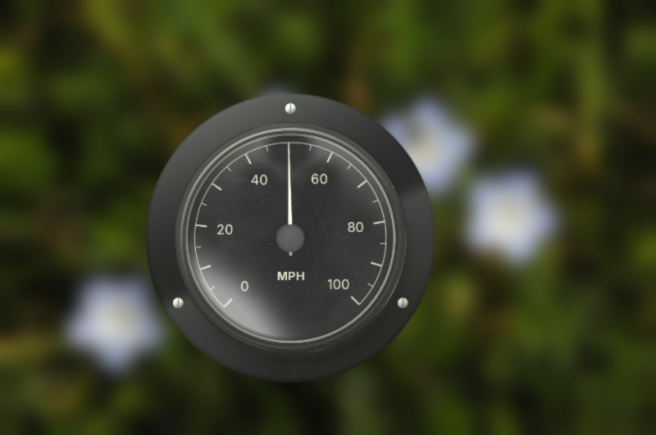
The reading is 50 mph
